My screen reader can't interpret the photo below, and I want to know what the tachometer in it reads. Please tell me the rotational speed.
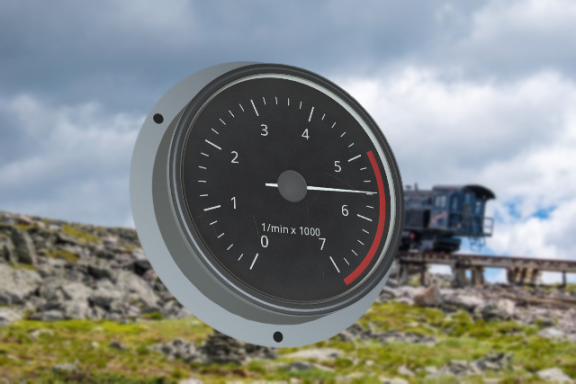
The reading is 5600 rpm
